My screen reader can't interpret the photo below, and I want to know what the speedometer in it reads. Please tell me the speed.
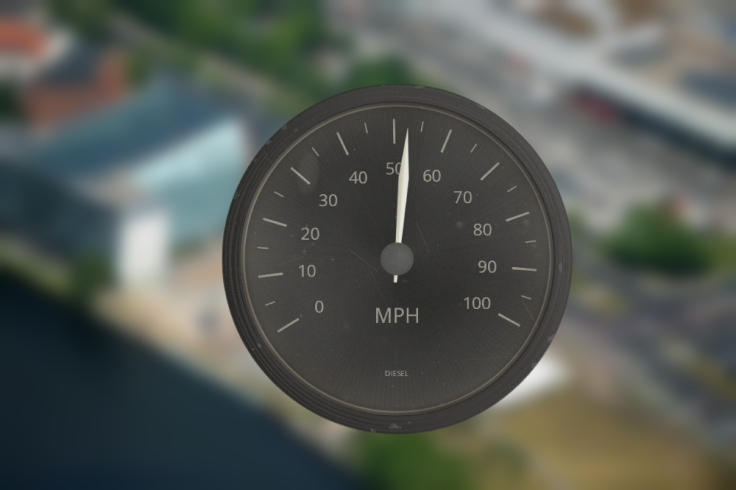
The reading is 52.5 mph
